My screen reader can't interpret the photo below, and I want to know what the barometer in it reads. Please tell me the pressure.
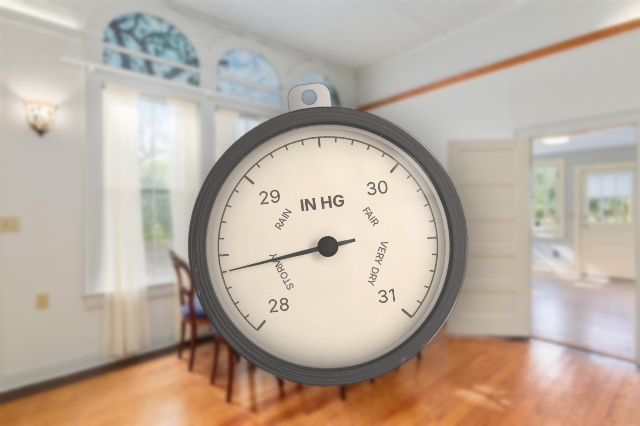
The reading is 28.4 inHg
